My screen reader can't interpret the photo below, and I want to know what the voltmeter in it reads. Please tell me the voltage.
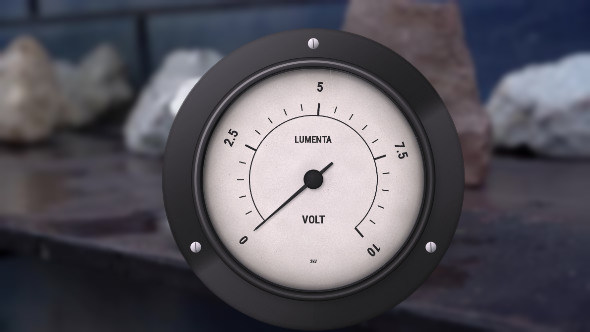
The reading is 0 V
